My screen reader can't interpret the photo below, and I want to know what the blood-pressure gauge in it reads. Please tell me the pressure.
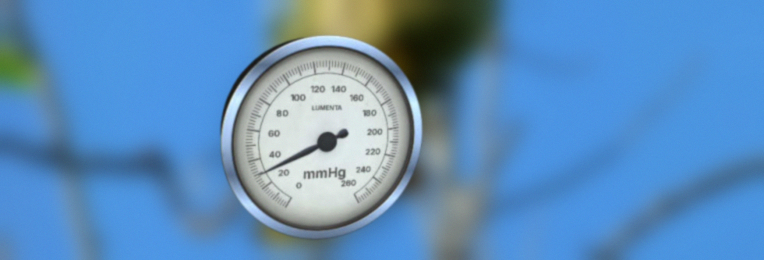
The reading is 30 mmHg
